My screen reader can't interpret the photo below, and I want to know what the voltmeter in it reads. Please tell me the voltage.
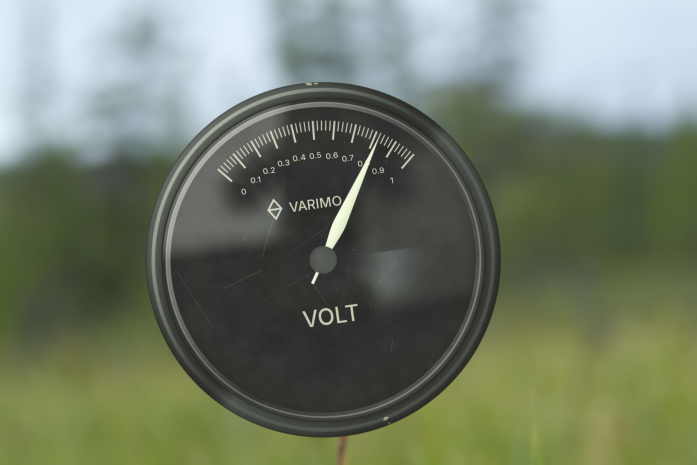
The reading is 0.82 V
